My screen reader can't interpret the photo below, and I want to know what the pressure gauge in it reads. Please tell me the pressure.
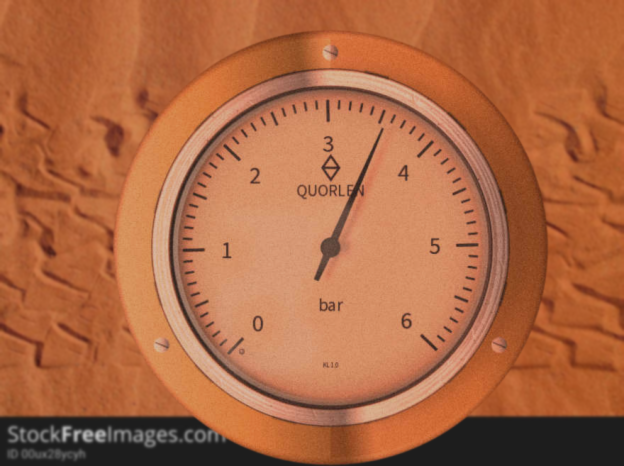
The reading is 3.55 bar
